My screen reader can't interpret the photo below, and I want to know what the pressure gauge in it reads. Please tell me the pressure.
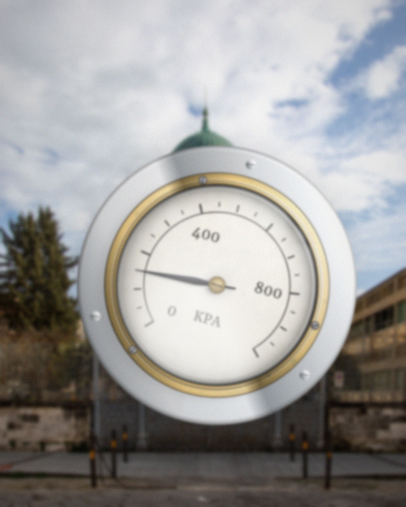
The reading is 150 kPa
